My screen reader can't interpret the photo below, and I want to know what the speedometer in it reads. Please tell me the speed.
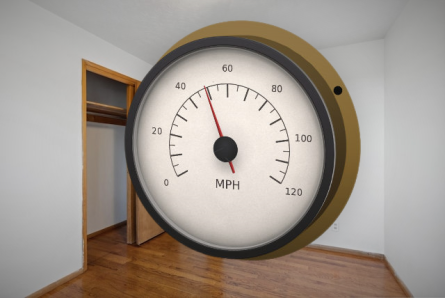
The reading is 50 mph
